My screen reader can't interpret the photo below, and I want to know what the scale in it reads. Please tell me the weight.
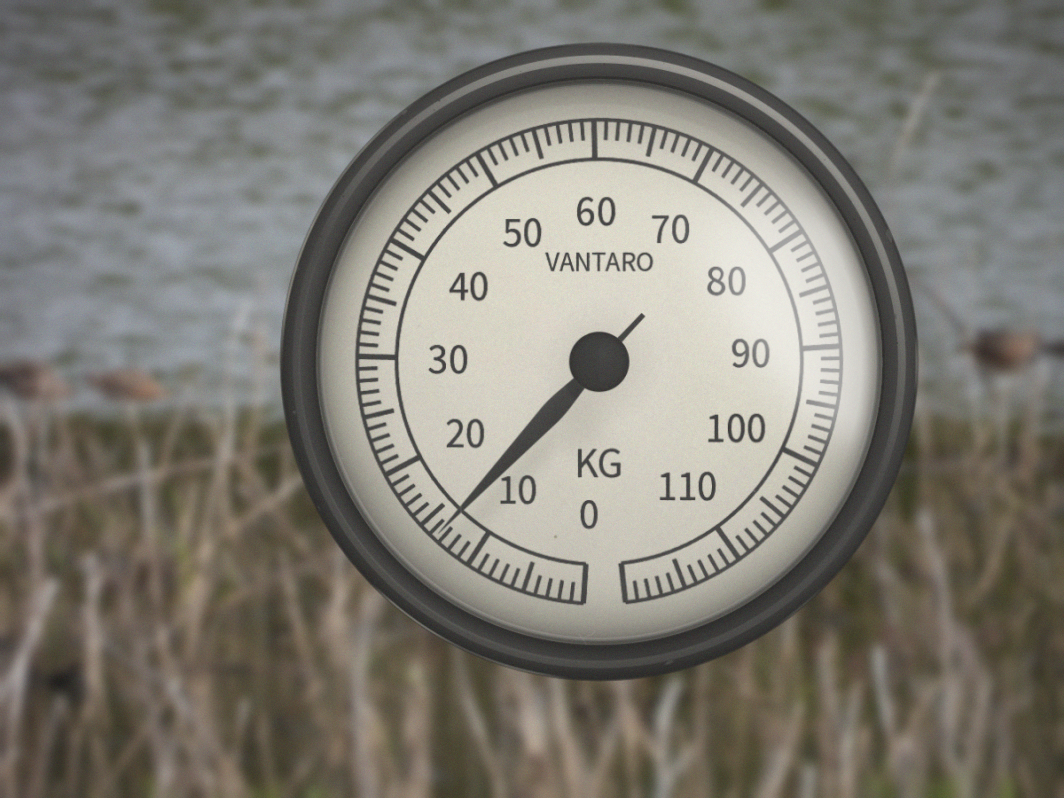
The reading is 13.5 kg
